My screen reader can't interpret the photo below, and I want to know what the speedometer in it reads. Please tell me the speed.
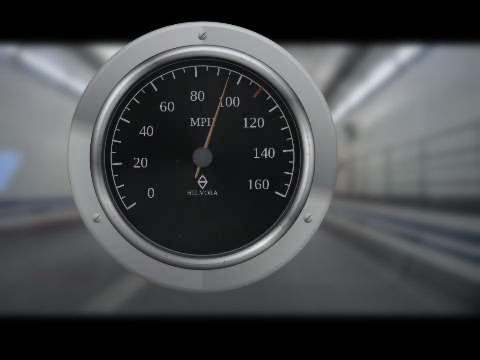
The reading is 95 mph
